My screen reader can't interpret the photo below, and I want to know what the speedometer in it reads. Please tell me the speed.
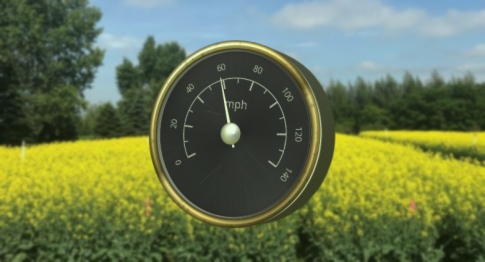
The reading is 60 mph
